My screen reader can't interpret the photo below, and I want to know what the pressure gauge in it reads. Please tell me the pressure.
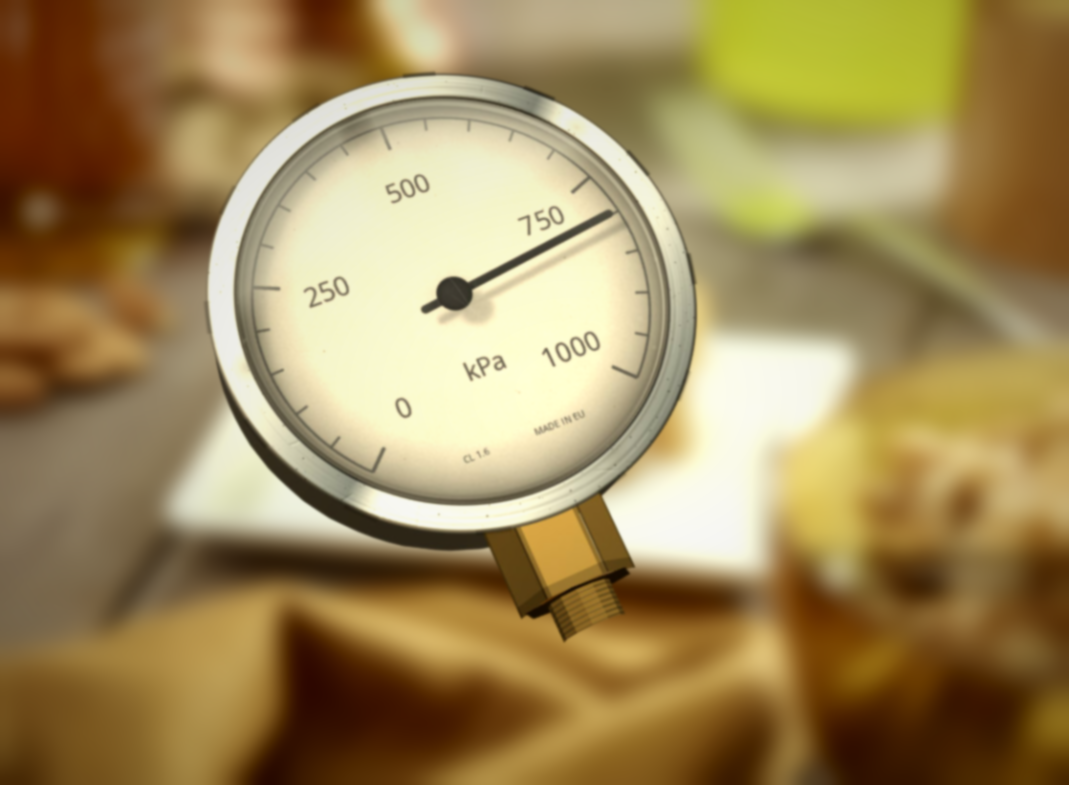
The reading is 800 kPa
